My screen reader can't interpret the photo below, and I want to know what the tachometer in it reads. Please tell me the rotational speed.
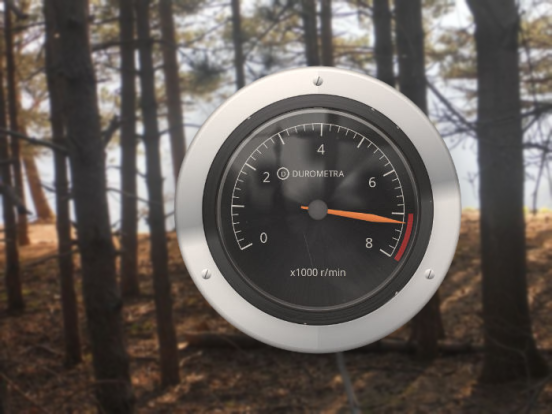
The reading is 7200 rpm
